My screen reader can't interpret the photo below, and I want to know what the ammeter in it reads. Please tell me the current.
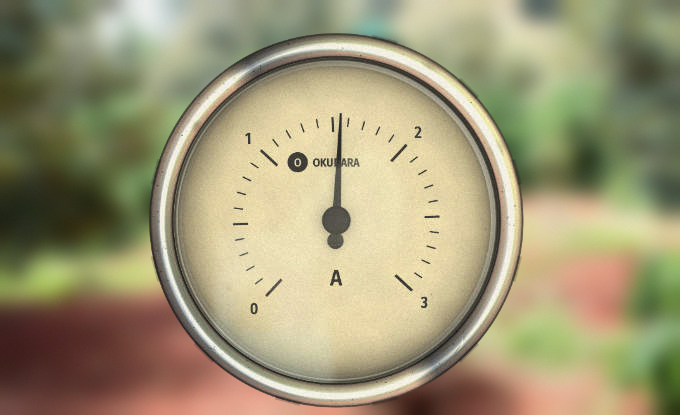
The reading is 1.55 A
